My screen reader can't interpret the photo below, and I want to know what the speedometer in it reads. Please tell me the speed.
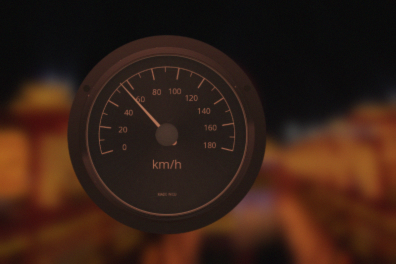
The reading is 55 km/h
